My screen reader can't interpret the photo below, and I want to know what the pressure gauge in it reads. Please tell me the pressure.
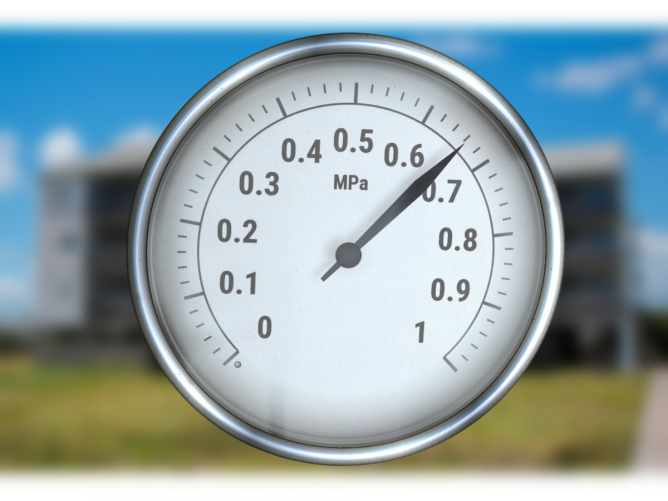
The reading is 0.66 MPa
